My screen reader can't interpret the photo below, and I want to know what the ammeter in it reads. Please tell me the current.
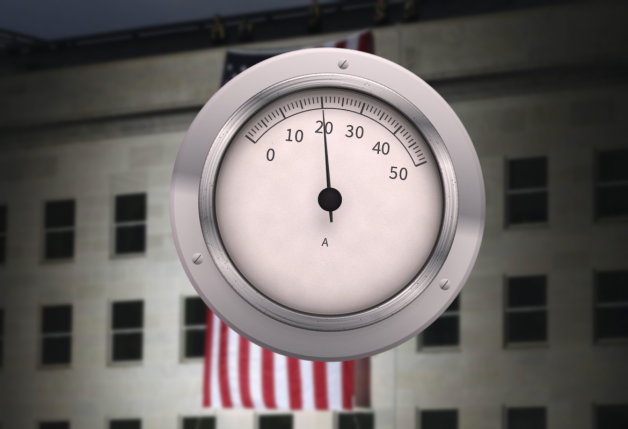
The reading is 20 A
